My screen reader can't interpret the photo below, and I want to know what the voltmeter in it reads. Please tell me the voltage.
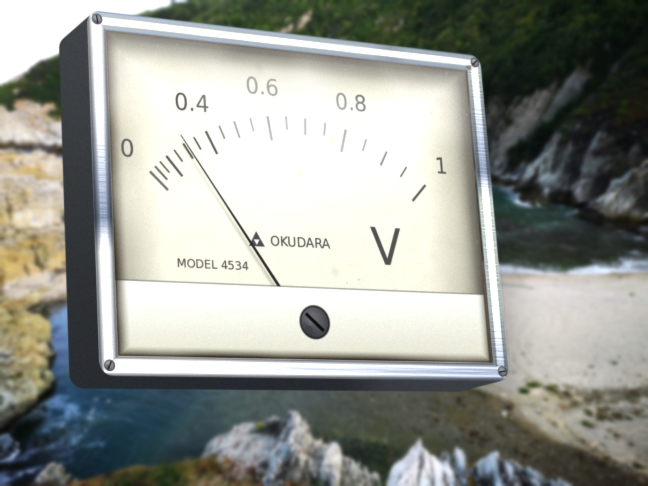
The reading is 0.3 V
